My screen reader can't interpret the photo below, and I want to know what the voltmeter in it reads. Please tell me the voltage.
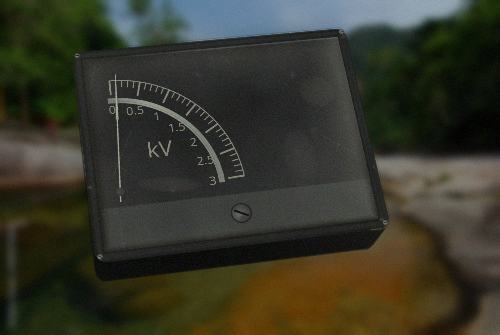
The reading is 0.1 kV
